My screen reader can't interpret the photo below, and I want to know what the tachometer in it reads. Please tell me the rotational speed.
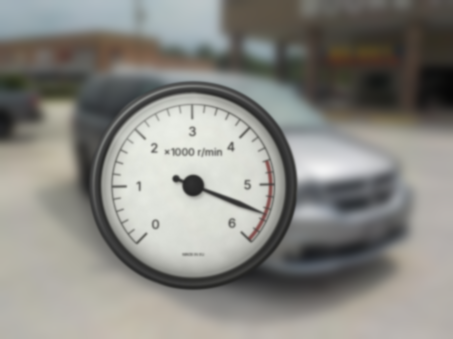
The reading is 5500 rpm
